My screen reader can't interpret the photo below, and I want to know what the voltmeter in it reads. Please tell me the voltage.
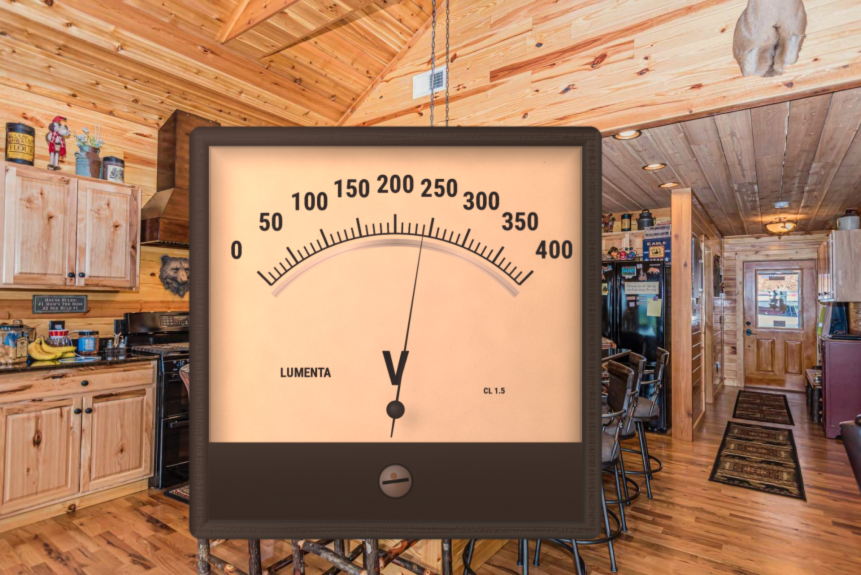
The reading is 240 V
